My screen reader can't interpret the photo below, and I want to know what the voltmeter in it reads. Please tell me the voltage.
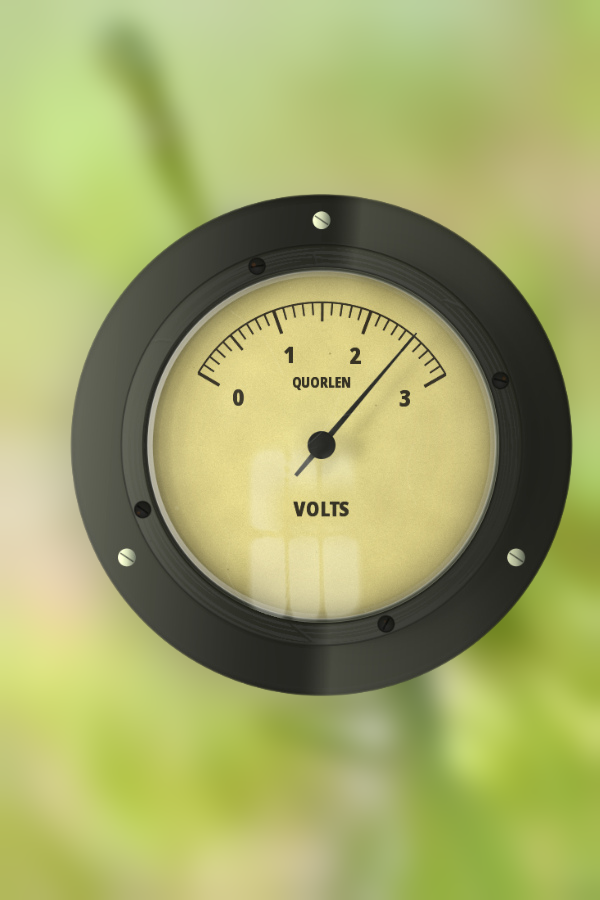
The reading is 2.5 V
